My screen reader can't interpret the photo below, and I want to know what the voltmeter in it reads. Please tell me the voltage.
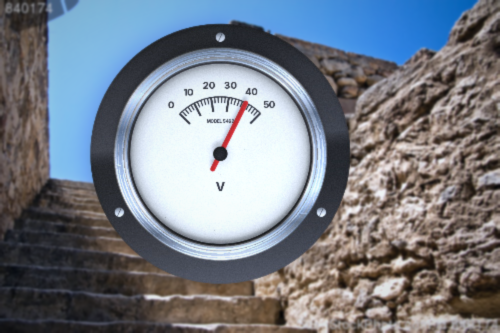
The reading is 40 V
